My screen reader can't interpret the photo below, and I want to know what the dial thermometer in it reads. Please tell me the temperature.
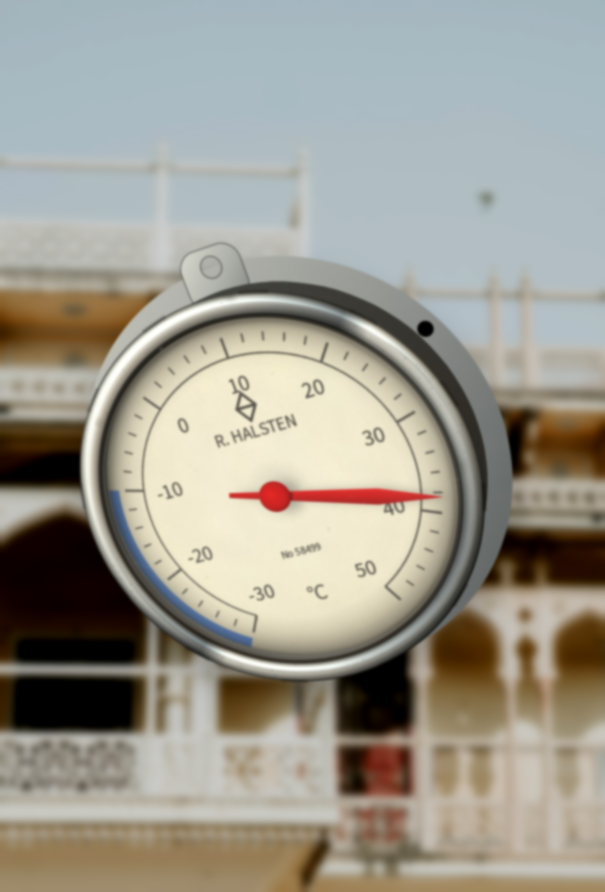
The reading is 38 °C
